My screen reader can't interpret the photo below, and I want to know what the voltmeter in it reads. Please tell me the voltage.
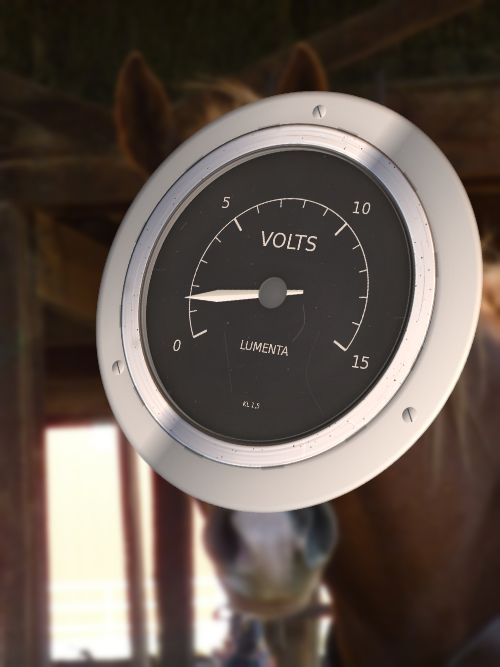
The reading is 1.5 V
